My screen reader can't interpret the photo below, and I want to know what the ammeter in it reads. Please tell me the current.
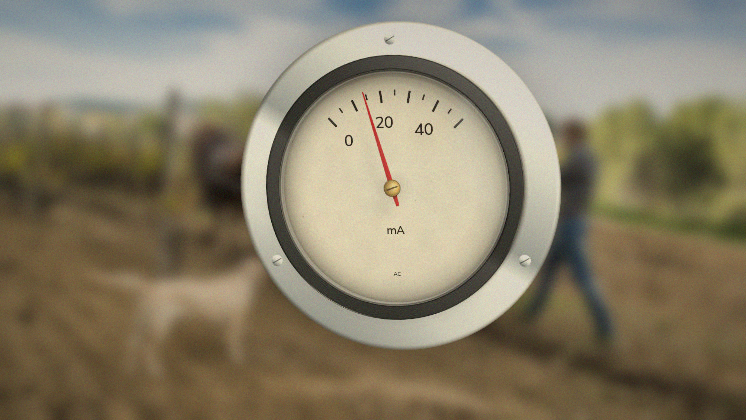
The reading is 15 mA
